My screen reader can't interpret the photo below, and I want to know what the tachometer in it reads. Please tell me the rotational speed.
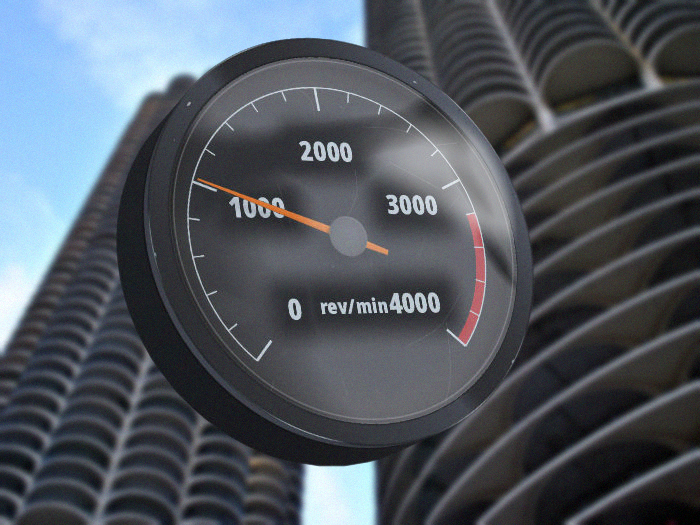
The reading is 1000 rpm
